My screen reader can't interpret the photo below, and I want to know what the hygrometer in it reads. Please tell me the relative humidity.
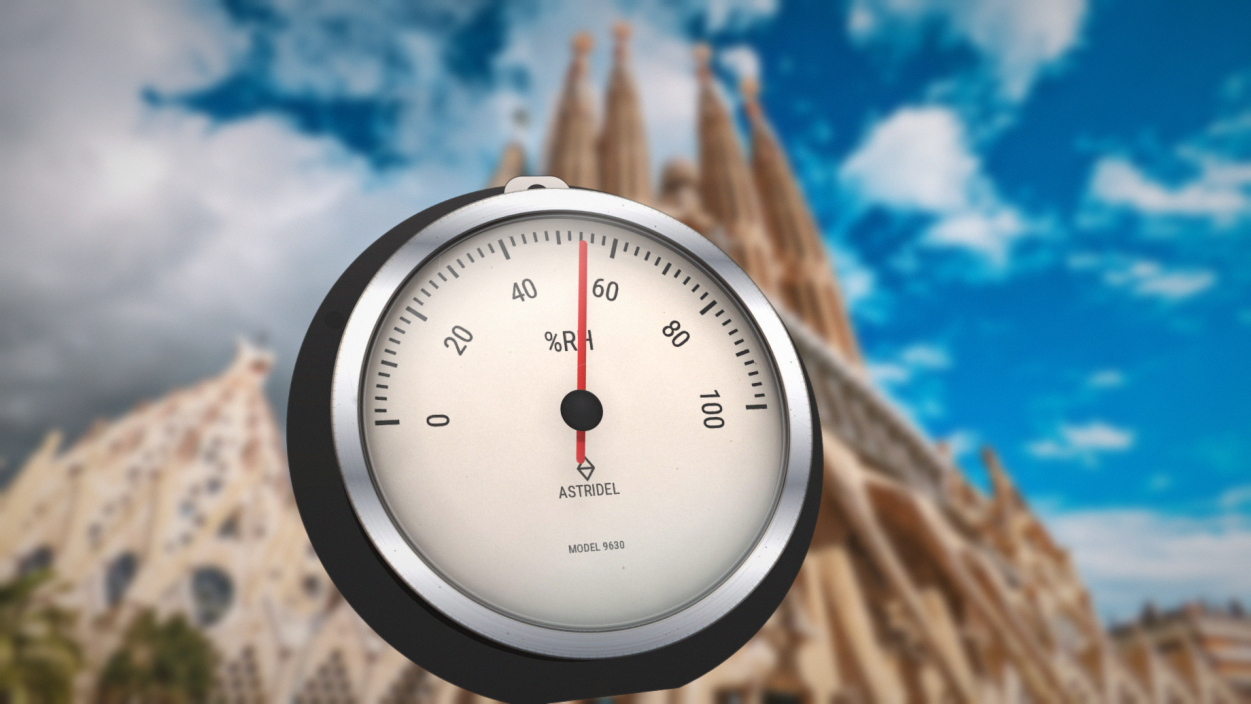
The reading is 54 %
